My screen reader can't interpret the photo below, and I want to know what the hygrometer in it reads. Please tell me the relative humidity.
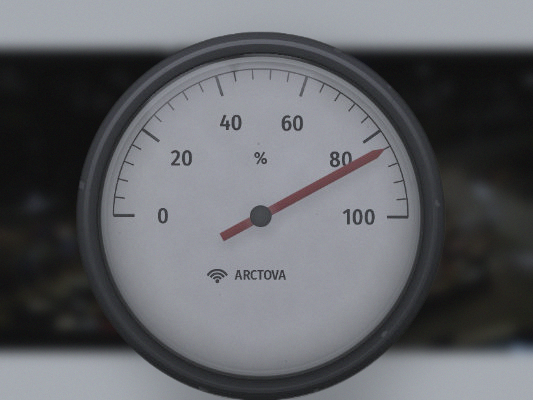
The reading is 84 %
